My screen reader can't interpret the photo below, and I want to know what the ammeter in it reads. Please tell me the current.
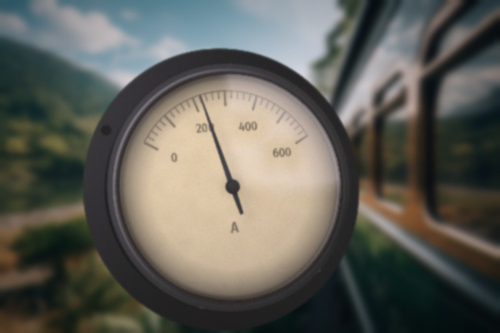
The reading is 220 A
